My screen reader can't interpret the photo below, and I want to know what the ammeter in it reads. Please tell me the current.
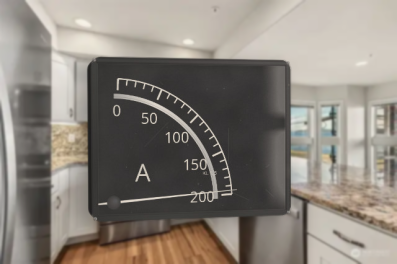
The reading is 195 A
